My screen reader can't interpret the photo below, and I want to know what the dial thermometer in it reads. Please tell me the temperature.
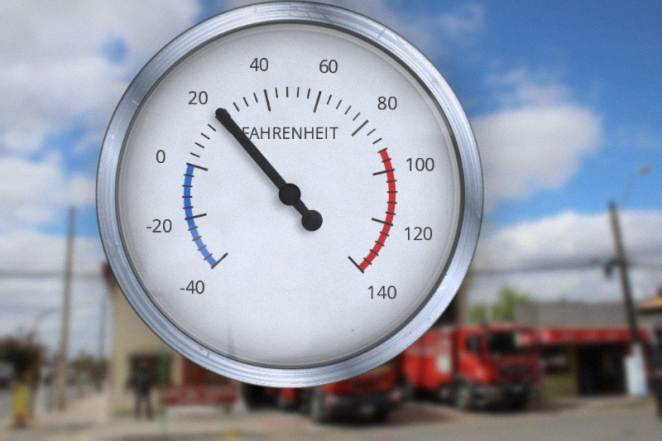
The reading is 22 °F
